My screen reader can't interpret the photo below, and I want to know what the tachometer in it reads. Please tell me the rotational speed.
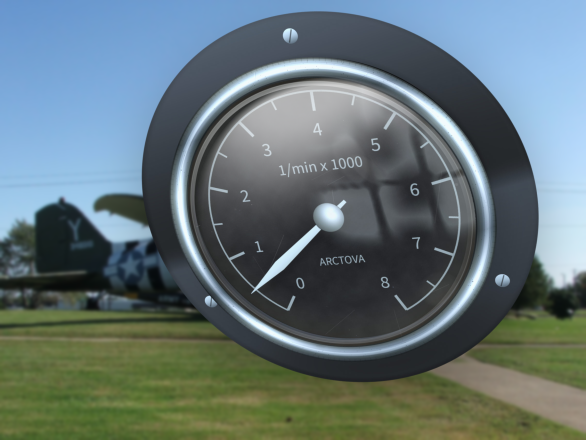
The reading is 500 rpm
